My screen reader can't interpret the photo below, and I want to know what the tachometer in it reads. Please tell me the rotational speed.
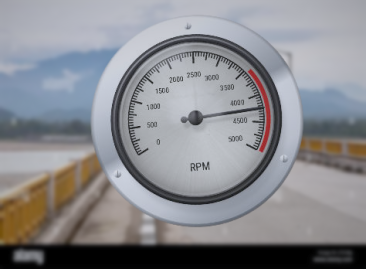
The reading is 4250 rpm
